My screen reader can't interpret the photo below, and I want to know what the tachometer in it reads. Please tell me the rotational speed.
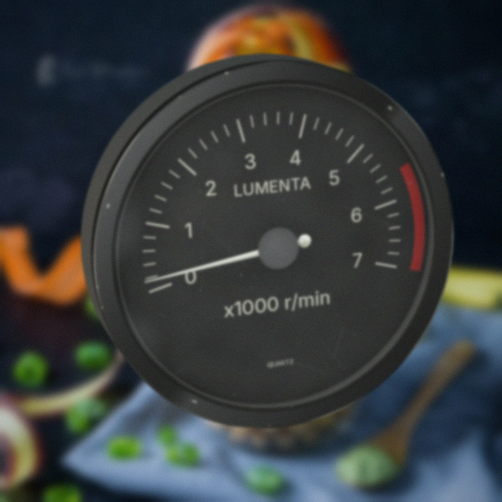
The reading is 200 rpm
